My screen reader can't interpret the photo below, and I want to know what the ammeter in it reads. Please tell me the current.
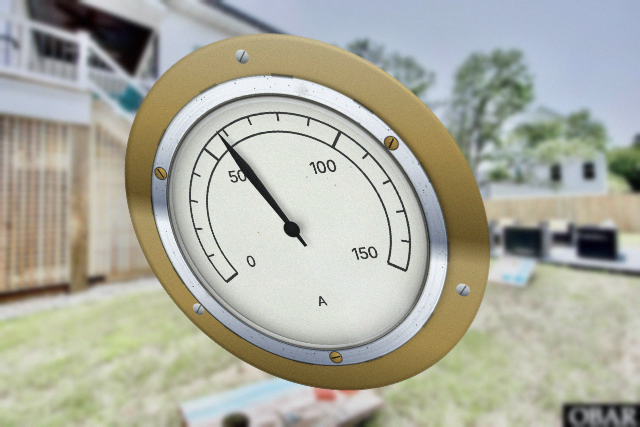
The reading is 60 A
